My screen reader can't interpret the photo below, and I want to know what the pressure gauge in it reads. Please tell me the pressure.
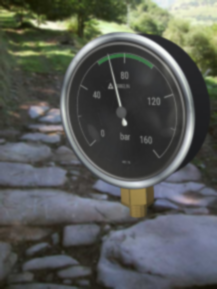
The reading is 70 bar
